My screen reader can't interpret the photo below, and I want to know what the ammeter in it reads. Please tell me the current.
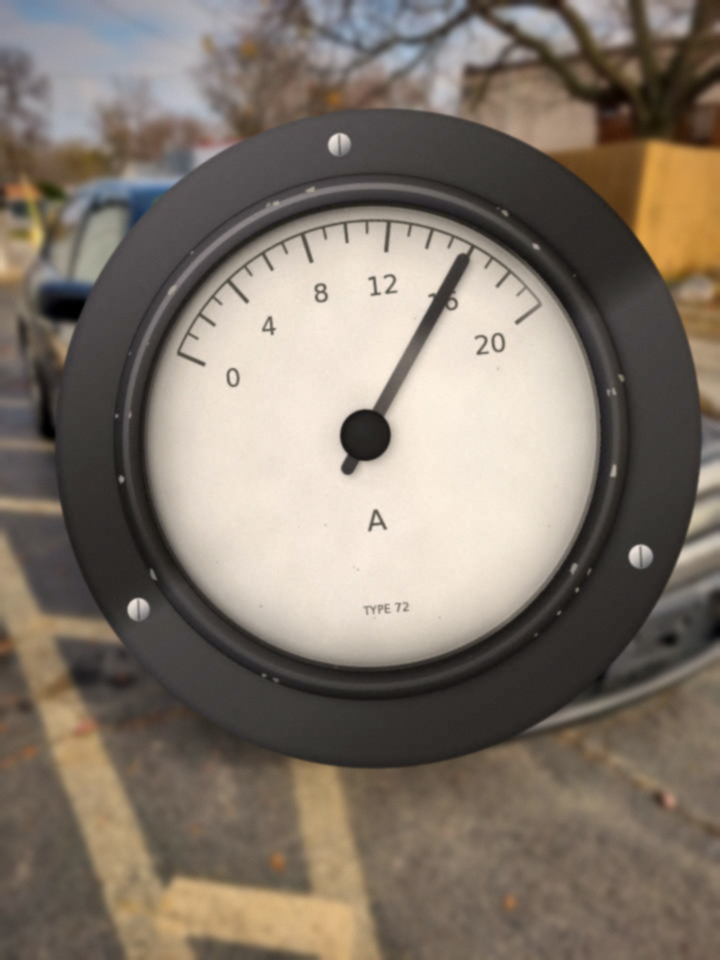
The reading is 16 A
